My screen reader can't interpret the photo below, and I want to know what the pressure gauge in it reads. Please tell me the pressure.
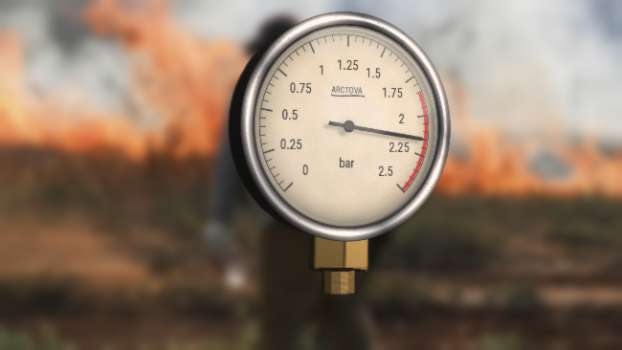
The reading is 2.15 bar
